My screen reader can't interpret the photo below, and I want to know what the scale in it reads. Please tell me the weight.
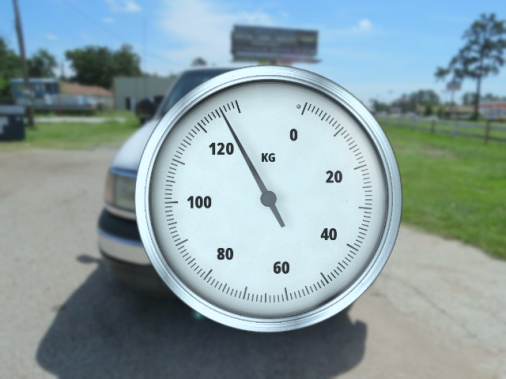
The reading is 126 kg
